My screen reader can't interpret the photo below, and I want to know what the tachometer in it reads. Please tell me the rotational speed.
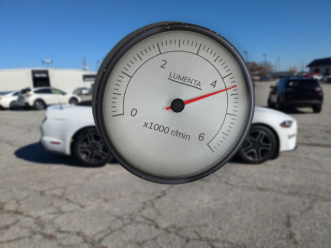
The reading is 4300 rpm
